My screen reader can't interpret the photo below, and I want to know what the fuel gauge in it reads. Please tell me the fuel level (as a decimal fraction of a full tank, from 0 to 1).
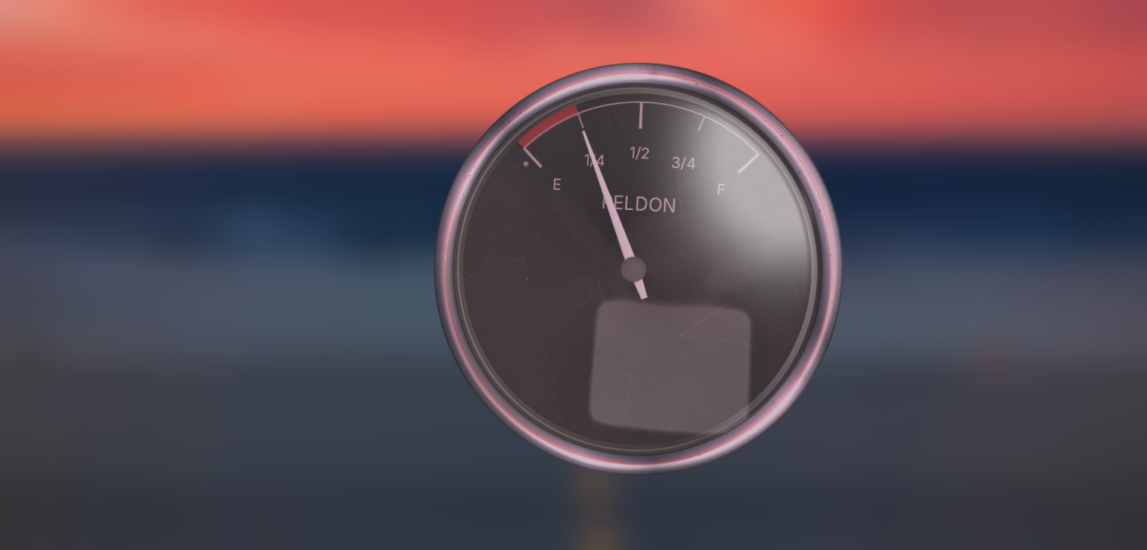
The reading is 0.25
